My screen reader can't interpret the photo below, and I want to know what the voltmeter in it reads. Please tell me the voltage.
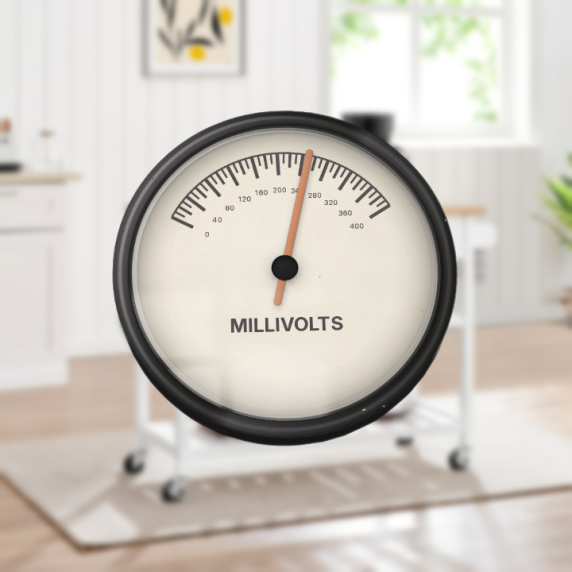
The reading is 250 mV
